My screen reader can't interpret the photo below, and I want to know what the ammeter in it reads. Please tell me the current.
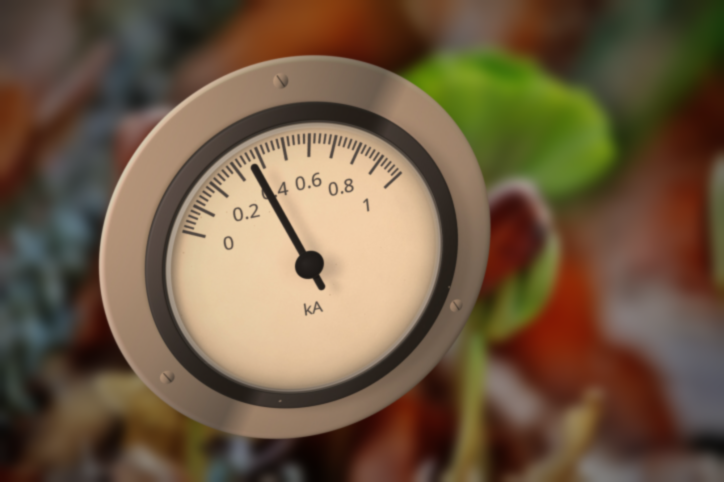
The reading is 0.36 kA
